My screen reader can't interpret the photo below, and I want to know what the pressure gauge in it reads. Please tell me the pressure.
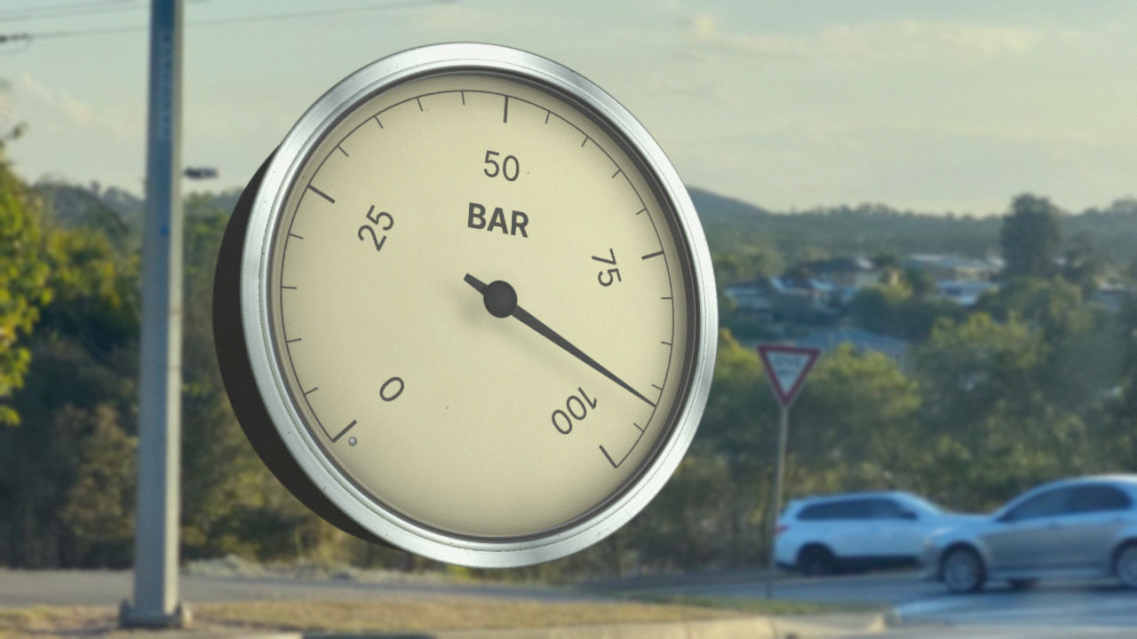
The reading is 92.5 bar
